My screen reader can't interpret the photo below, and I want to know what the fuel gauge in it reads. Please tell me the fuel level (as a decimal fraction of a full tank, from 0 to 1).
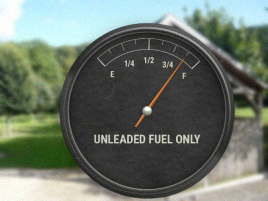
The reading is 0.875
